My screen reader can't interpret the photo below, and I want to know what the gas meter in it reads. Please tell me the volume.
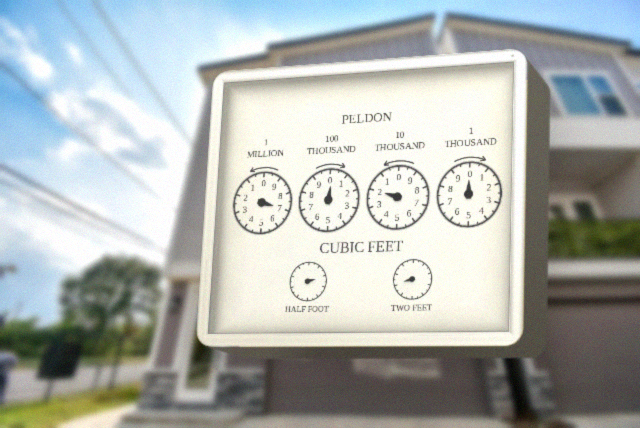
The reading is 702000 ft³
